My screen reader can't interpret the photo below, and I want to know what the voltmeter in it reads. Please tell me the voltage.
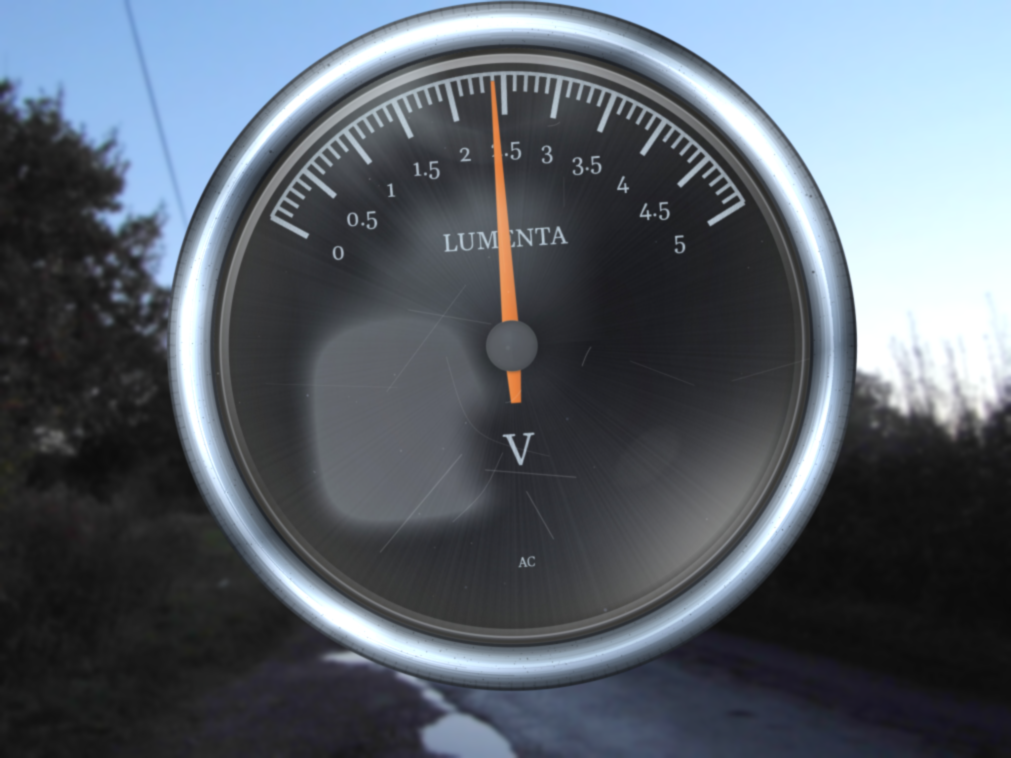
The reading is 2.4 V
